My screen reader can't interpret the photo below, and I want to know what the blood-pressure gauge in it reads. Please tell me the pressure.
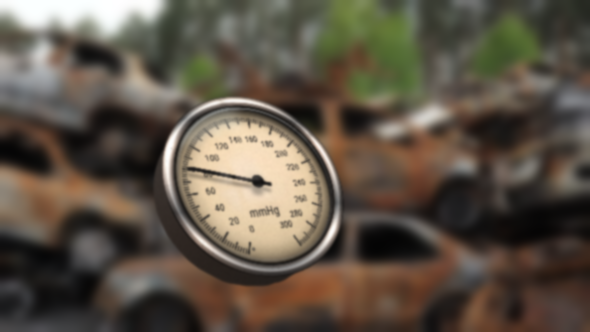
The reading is 80 mmHg
